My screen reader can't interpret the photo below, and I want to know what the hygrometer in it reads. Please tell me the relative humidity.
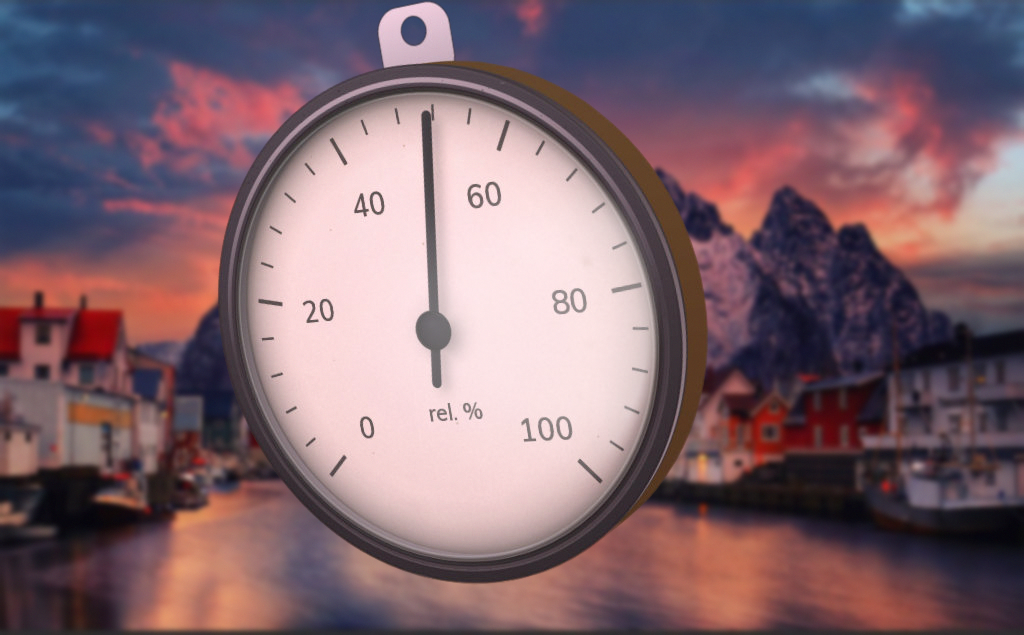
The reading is 52 %
